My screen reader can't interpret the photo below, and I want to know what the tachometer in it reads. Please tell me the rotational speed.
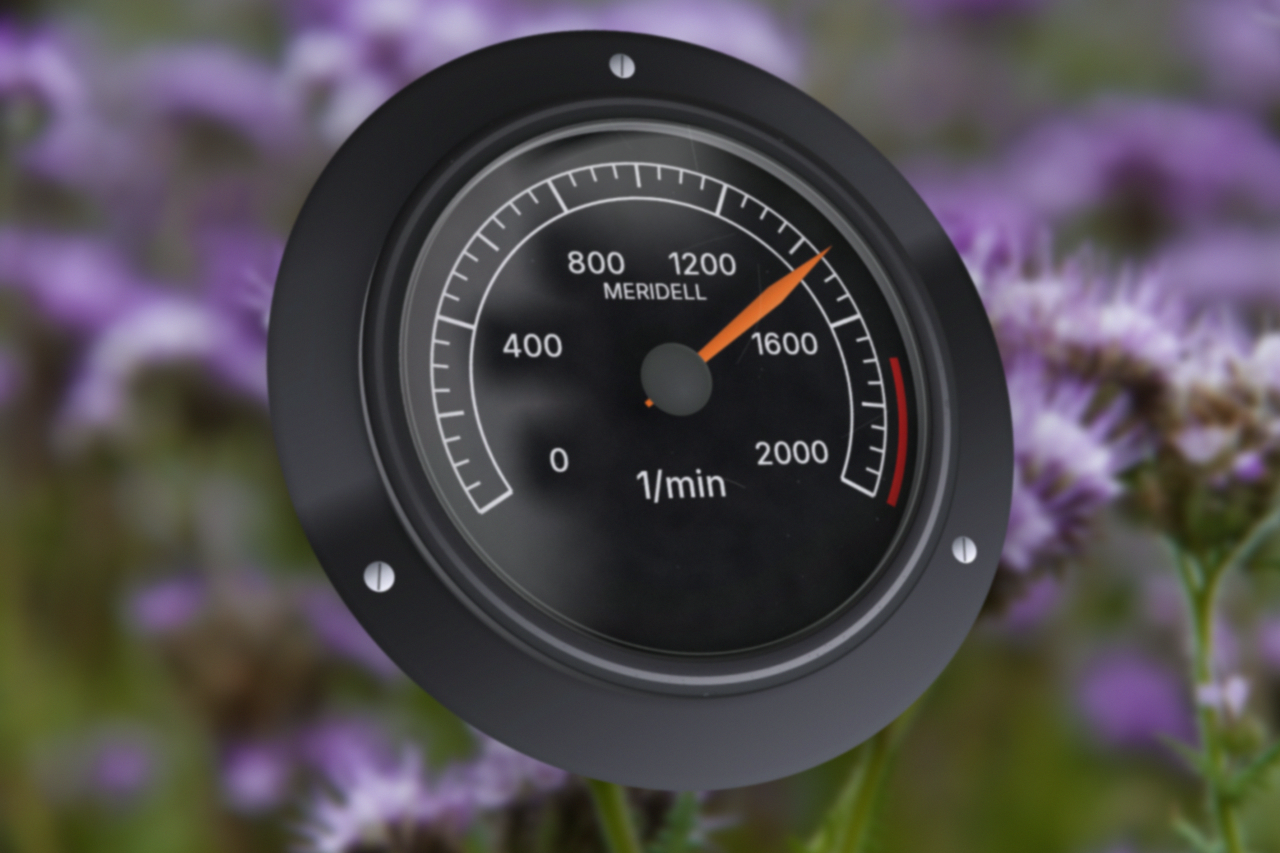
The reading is 1450 rpm
